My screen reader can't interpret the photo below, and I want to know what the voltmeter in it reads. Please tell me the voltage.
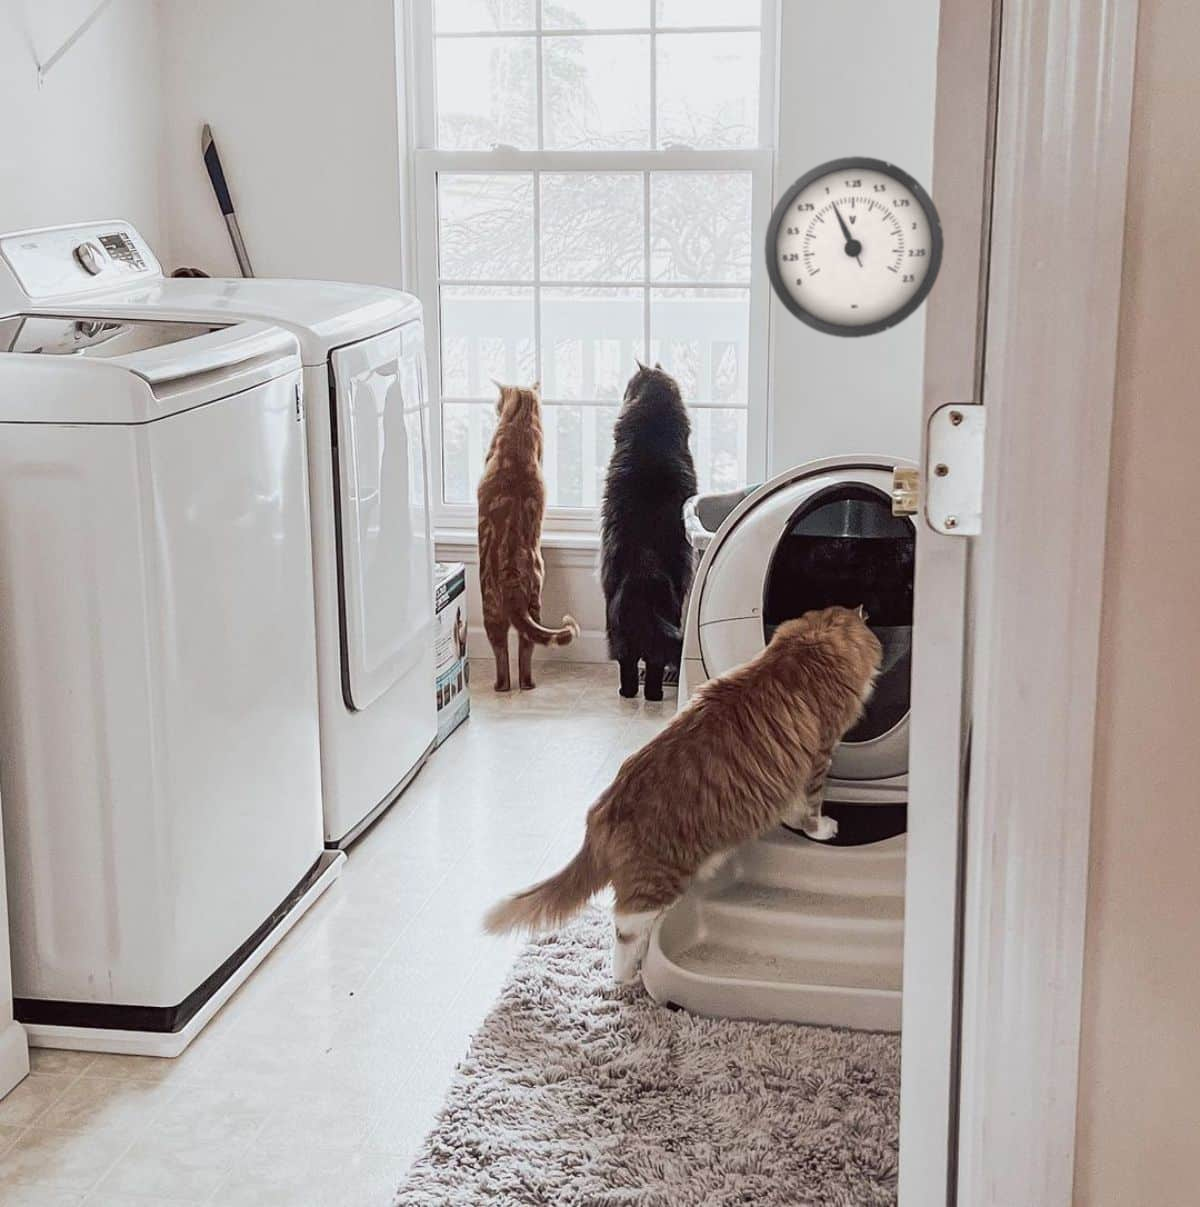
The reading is 1 V
